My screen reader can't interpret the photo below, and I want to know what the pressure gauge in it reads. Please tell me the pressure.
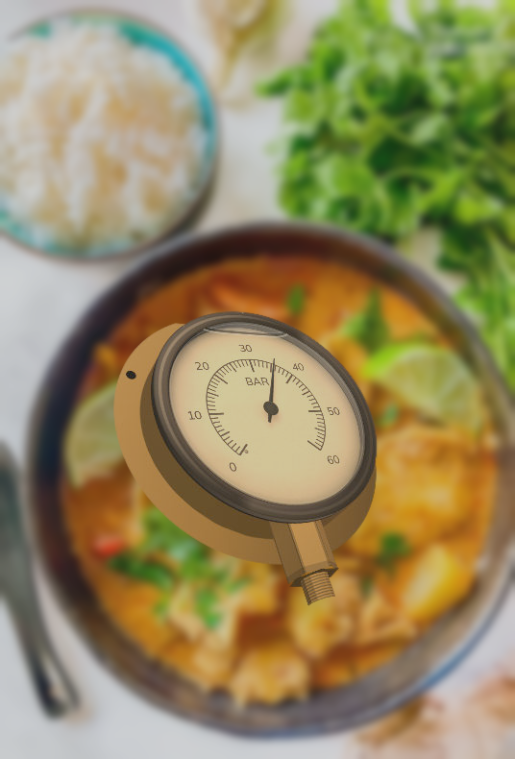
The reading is 35 bar
